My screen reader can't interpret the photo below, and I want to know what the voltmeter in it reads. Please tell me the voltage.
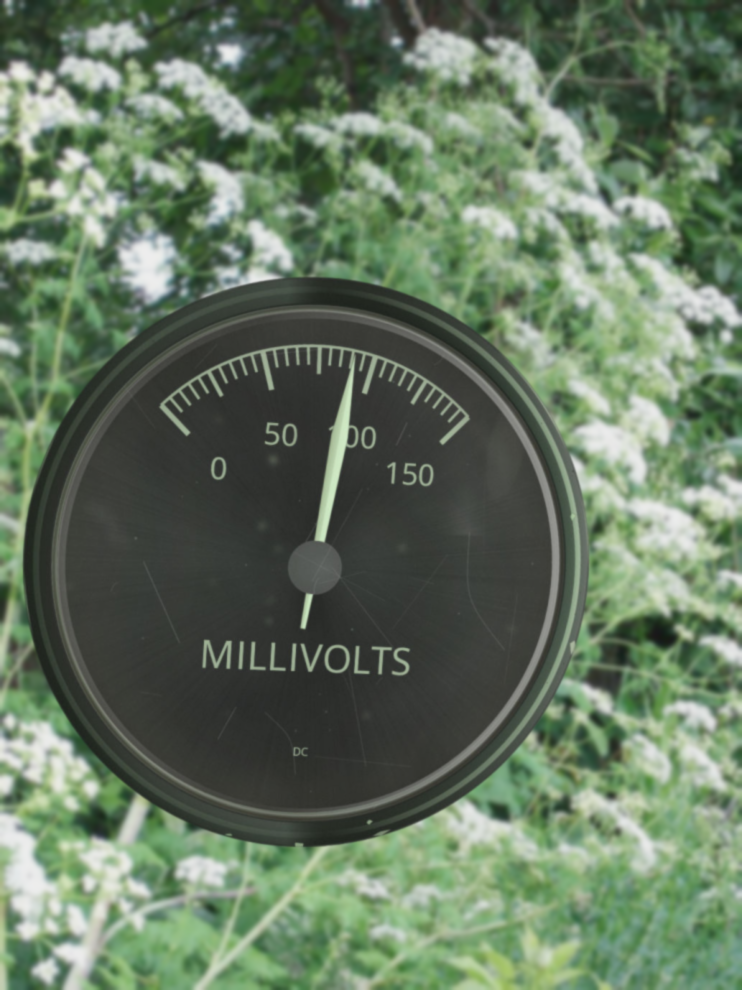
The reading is 90 mV
